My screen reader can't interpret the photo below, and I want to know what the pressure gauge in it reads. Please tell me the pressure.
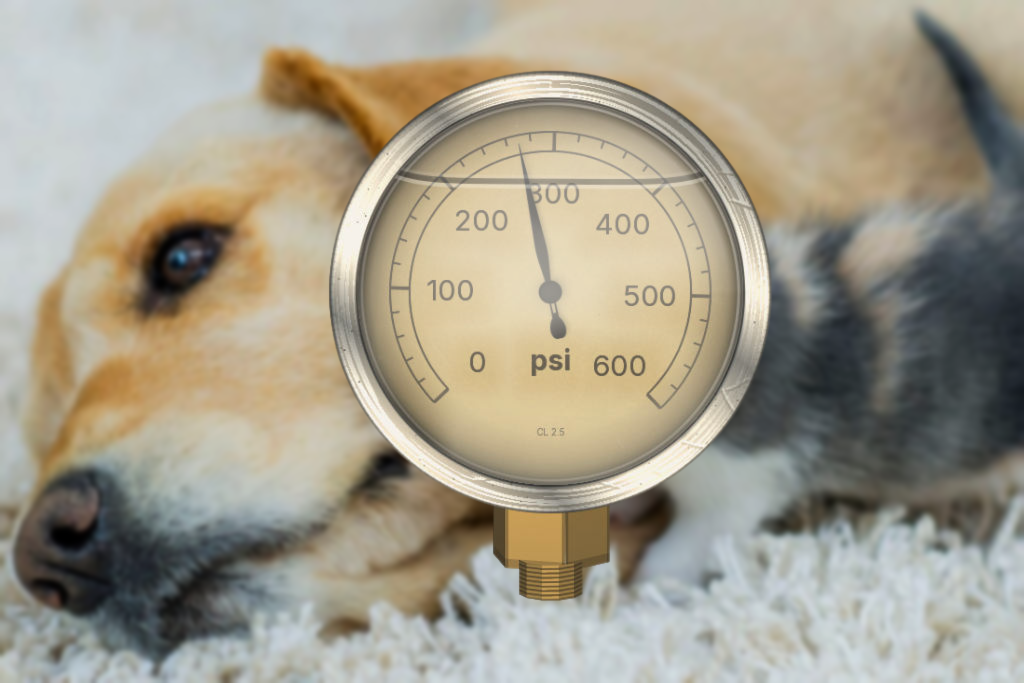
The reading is 270 psi
